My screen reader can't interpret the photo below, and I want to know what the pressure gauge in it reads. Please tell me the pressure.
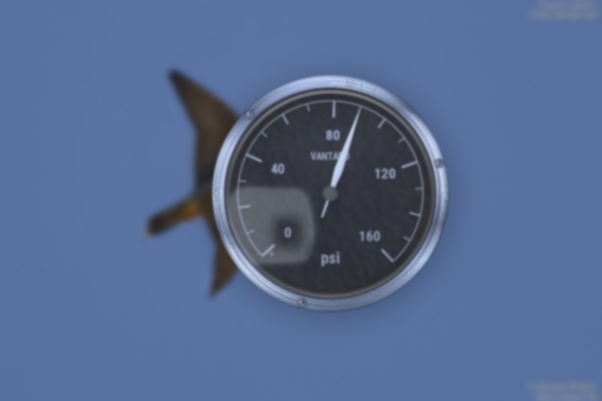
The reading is 90 psi
